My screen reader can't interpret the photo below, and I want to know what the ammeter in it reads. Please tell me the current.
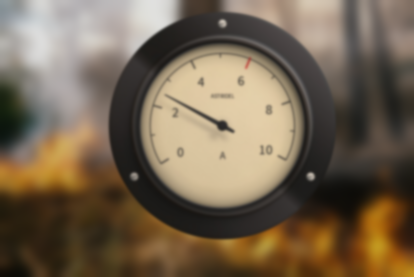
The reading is 2.5 A
